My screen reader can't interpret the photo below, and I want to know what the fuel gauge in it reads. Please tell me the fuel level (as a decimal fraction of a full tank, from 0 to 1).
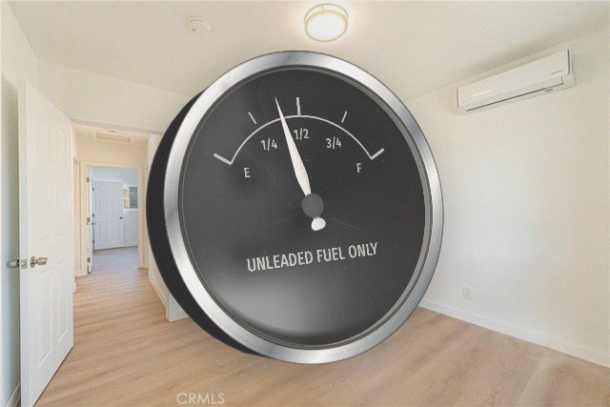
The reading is 0.375
